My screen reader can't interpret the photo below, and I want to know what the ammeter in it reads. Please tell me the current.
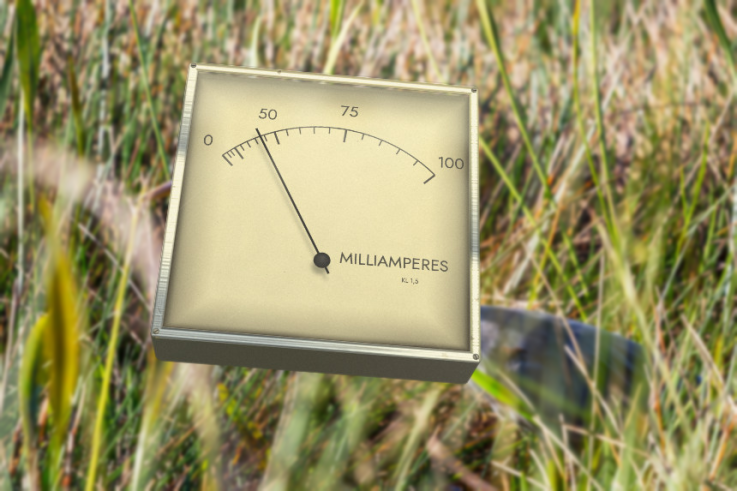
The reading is 42.5 mA
